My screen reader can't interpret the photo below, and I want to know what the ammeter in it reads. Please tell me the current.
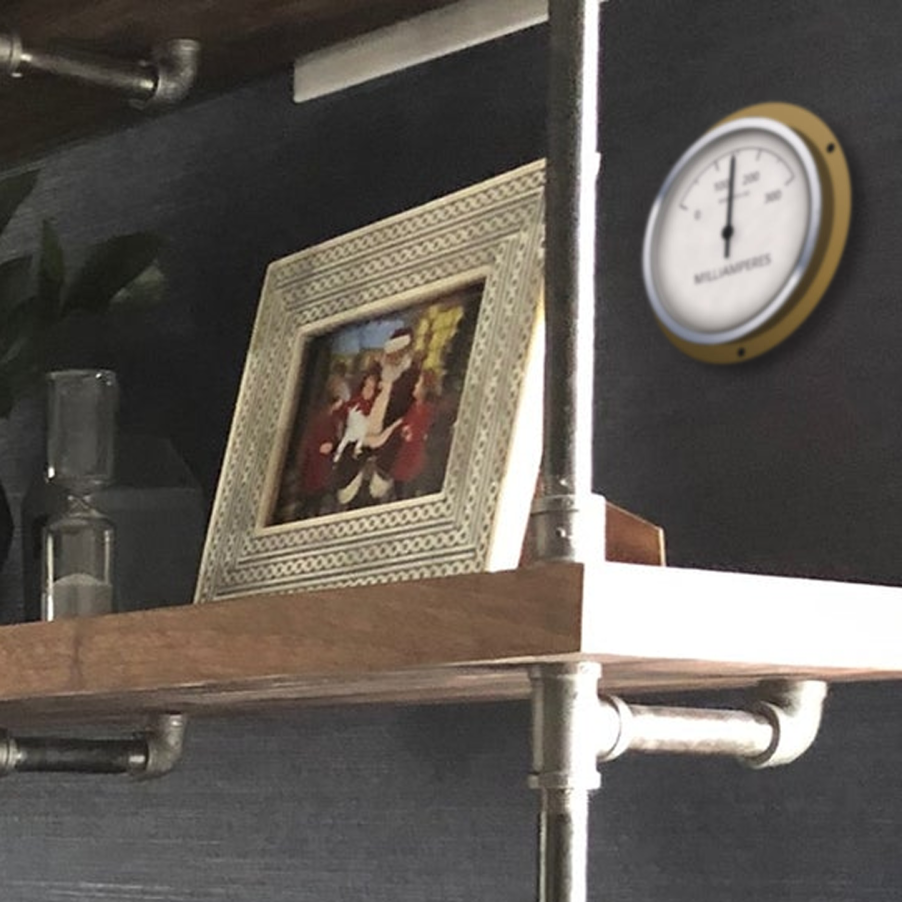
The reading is 150 mA
